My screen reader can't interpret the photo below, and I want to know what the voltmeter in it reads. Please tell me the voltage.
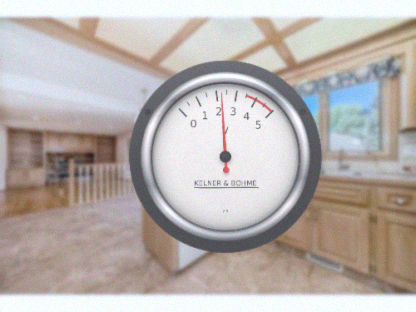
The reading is 2.25 V
